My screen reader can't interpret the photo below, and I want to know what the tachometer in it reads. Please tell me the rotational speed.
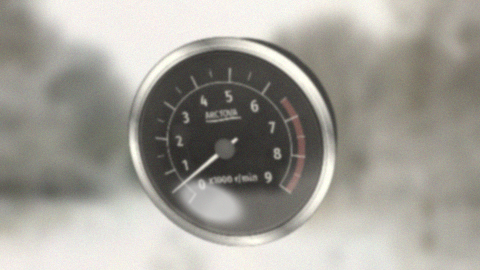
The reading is 500 rpm
